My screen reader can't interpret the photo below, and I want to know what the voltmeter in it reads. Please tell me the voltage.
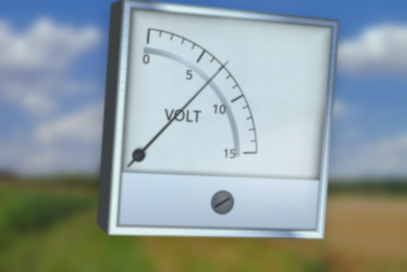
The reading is 7 V
